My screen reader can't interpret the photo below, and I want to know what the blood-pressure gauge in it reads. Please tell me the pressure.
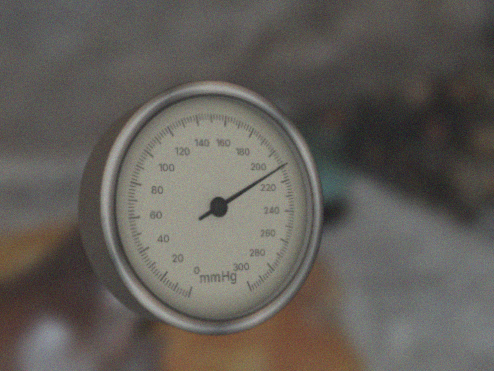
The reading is 210 mmHg
